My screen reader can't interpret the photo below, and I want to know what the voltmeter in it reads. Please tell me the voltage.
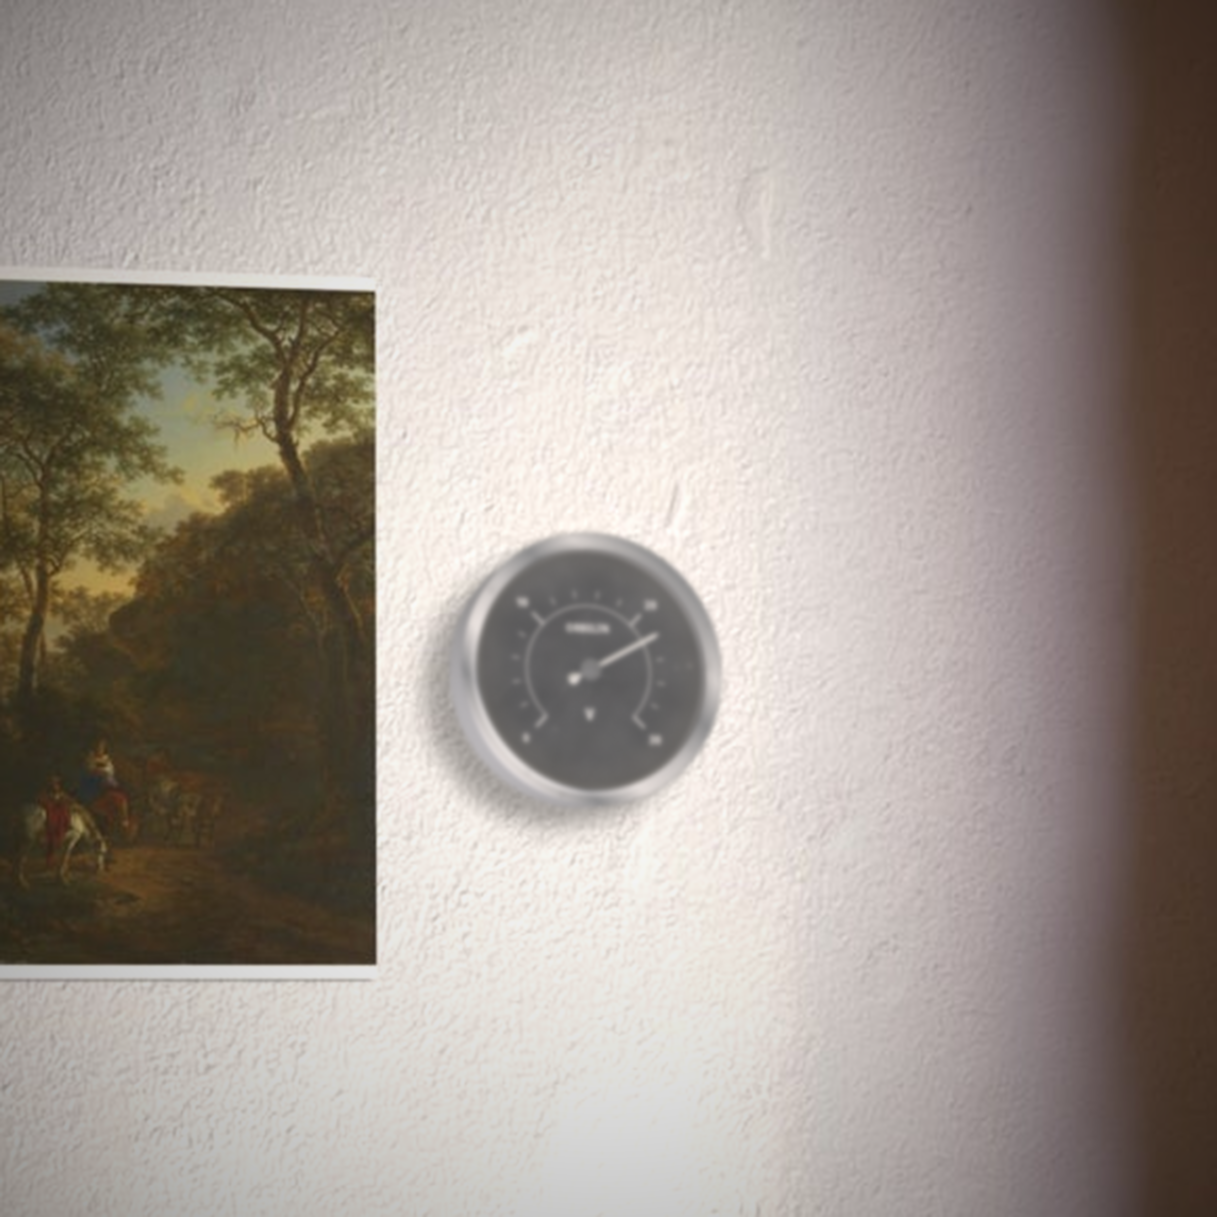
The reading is 22 V
